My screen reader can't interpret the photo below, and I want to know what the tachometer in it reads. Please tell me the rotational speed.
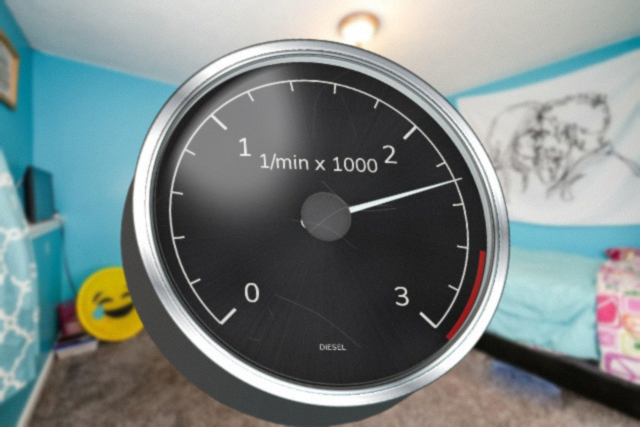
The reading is 2300 rpm
